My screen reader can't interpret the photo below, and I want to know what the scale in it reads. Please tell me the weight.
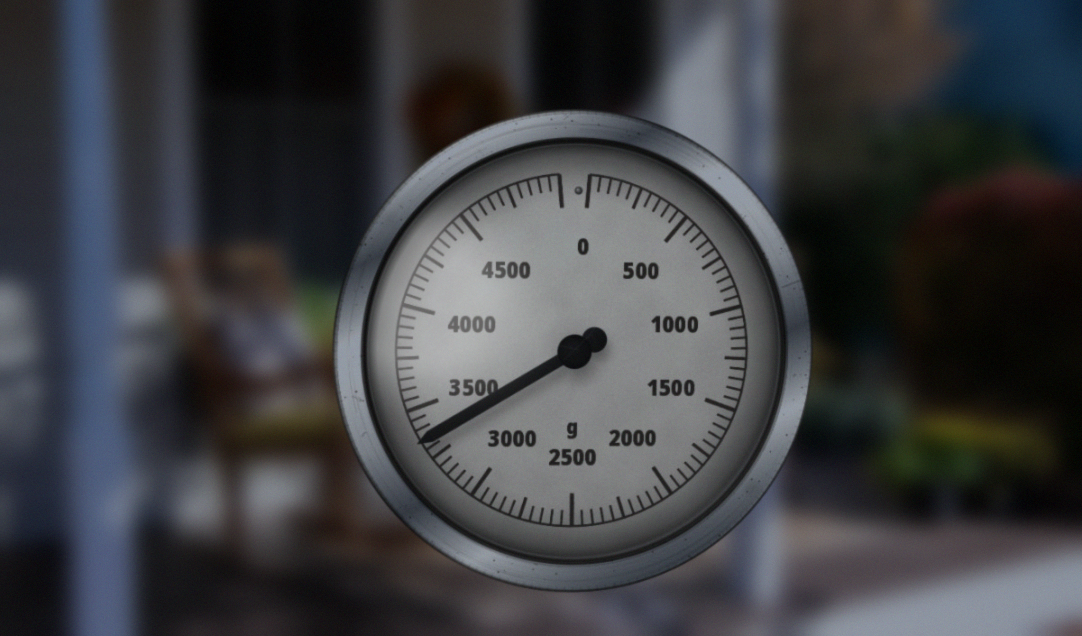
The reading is 3350 g
